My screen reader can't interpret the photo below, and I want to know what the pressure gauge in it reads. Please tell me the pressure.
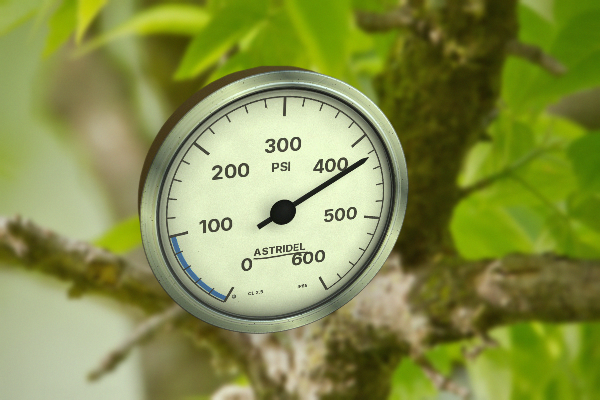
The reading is 420 psi
